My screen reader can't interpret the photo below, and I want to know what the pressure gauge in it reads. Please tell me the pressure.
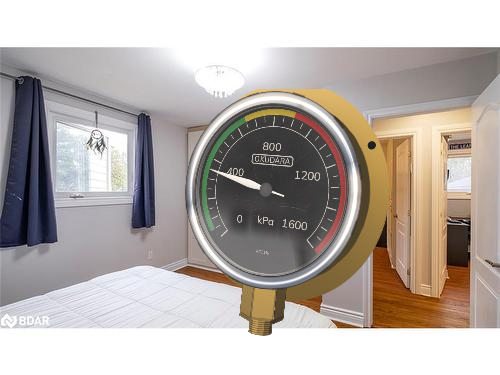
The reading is 350 kPa
